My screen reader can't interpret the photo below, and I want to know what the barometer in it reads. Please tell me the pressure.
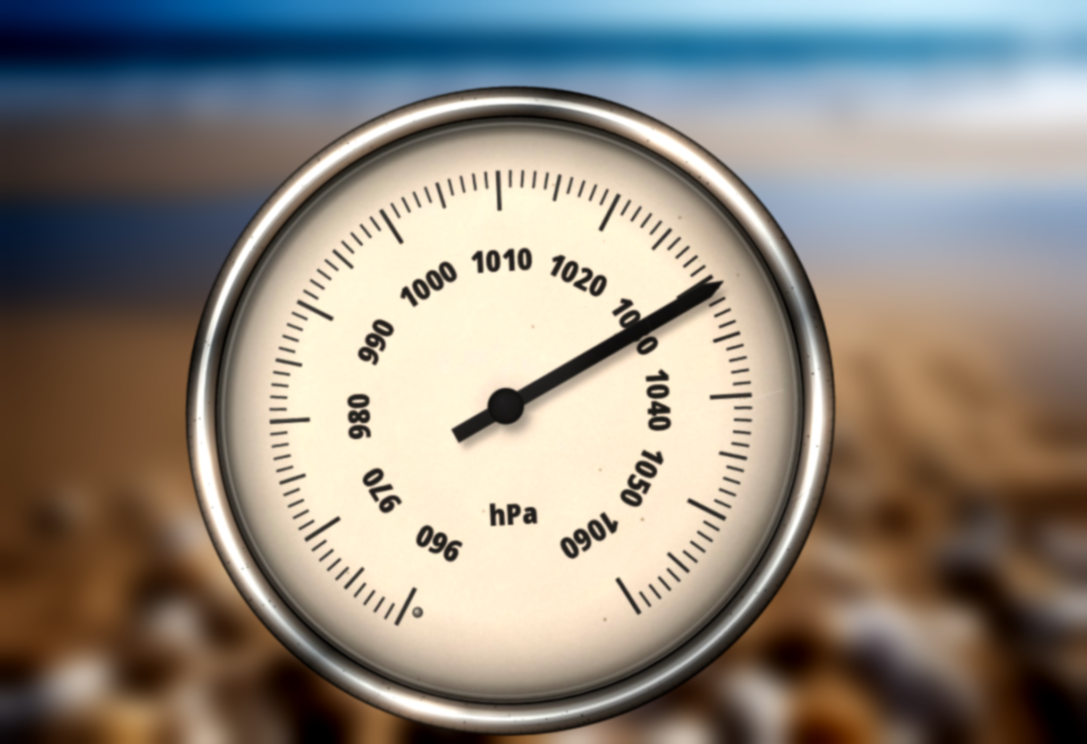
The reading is 1031 hPa
